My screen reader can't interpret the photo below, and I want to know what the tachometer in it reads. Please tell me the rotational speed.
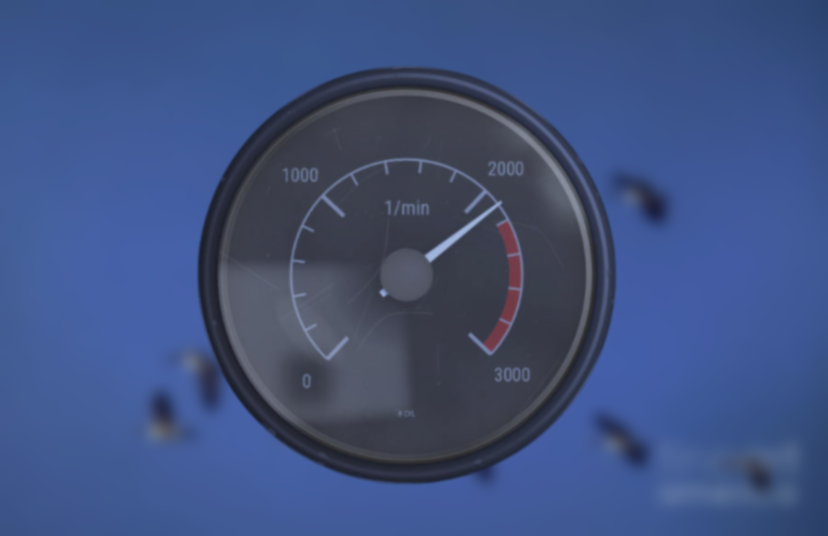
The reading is 2100 rpm
